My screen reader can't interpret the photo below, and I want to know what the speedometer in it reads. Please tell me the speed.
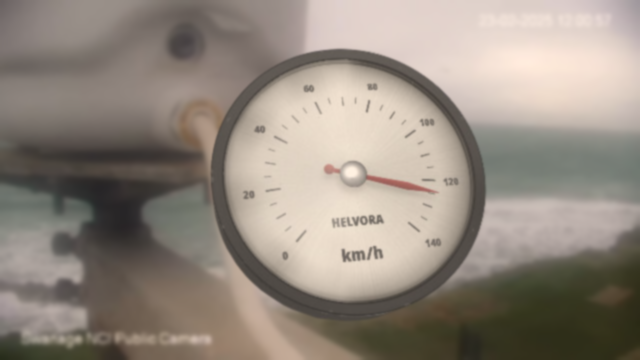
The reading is 125 km/h
